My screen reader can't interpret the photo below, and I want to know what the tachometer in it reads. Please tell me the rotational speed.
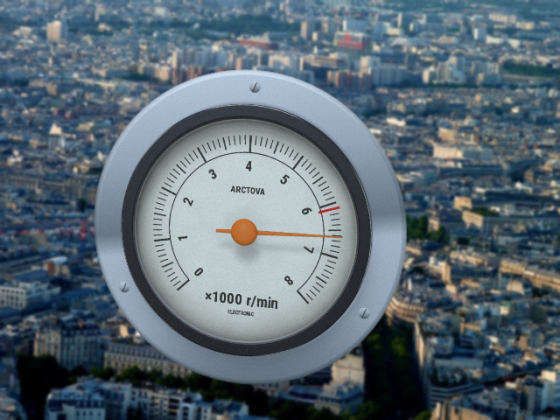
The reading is 6600 rpm
